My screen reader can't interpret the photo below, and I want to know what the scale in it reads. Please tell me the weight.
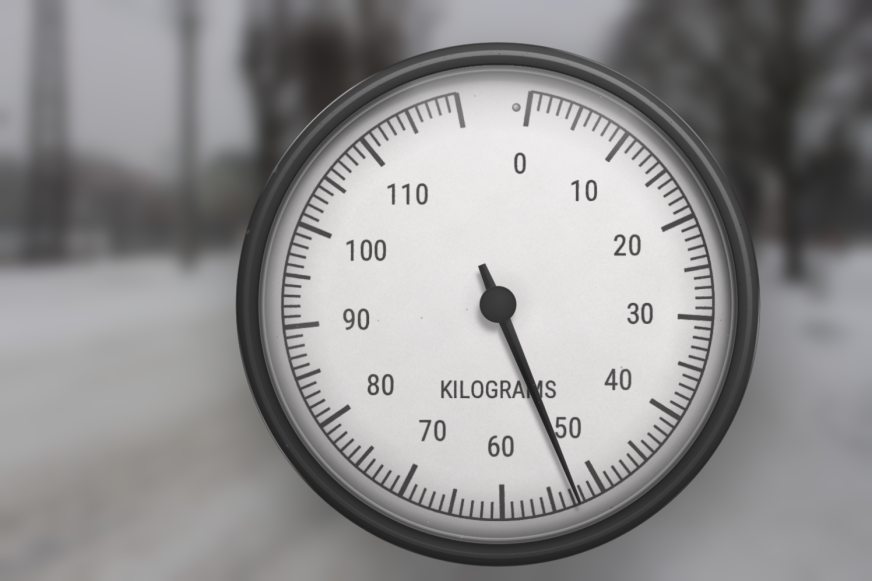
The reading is 52.5 kg
